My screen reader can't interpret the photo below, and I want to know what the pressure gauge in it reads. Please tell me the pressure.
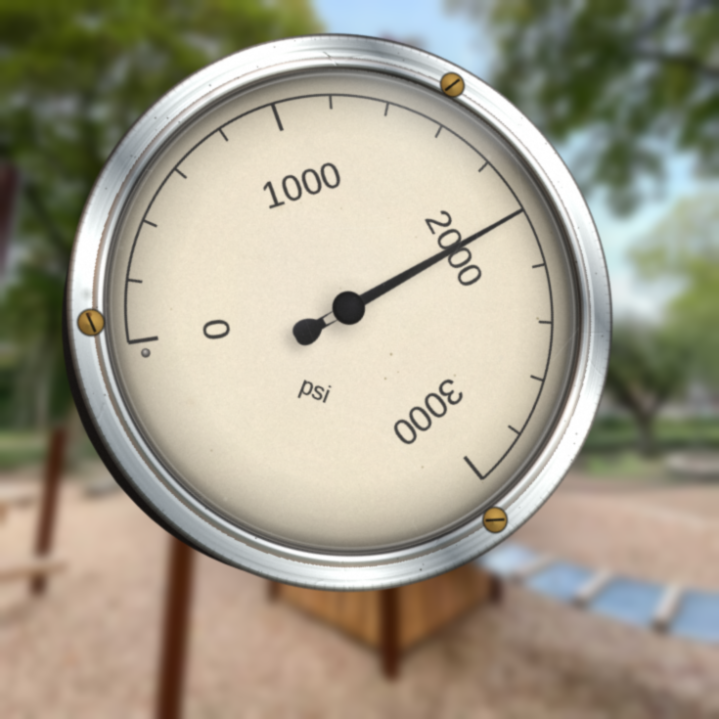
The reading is 2000 psi
